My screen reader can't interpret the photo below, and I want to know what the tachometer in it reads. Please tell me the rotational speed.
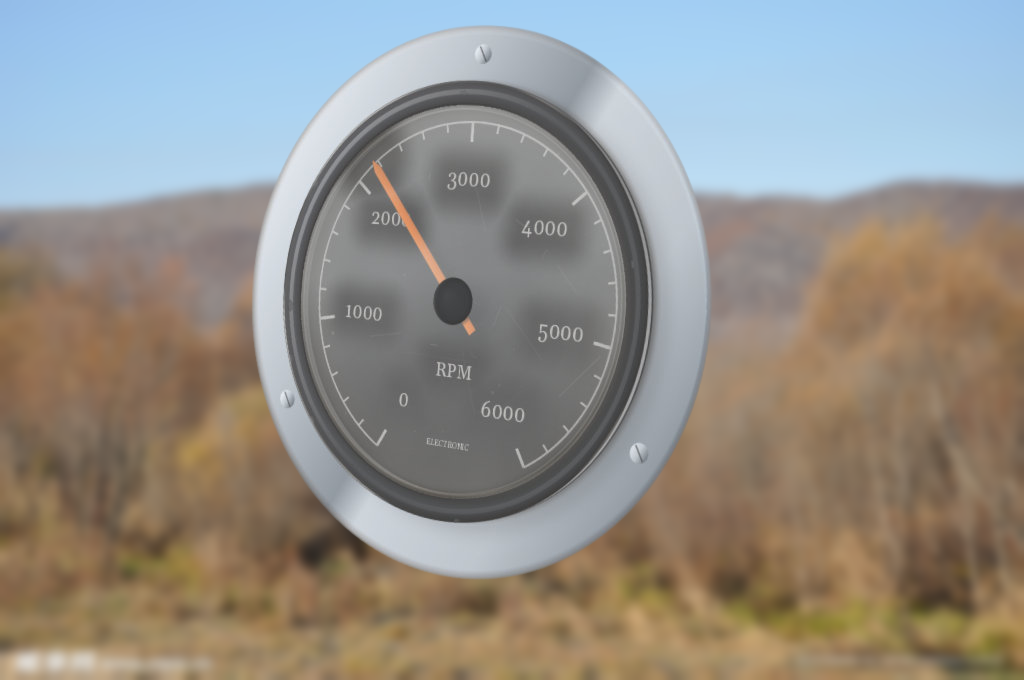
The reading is 2200 rpm
